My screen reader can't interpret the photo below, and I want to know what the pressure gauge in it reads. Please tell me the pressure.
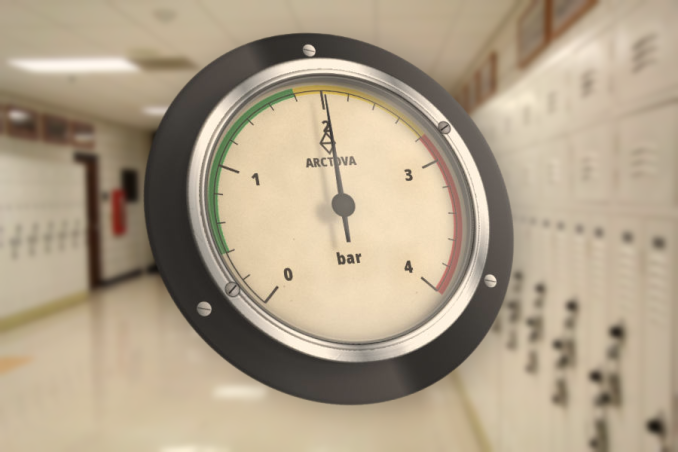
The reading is 2 bar
